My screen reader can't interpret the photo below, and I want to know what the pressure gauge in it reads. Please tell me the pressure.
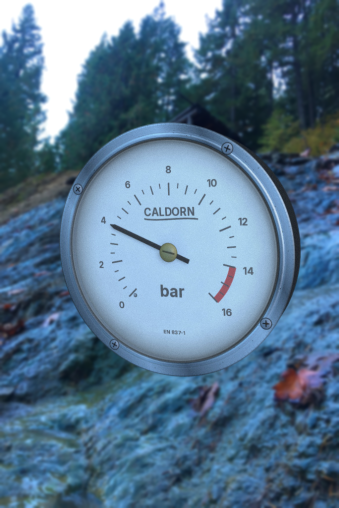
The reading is 4 bar
